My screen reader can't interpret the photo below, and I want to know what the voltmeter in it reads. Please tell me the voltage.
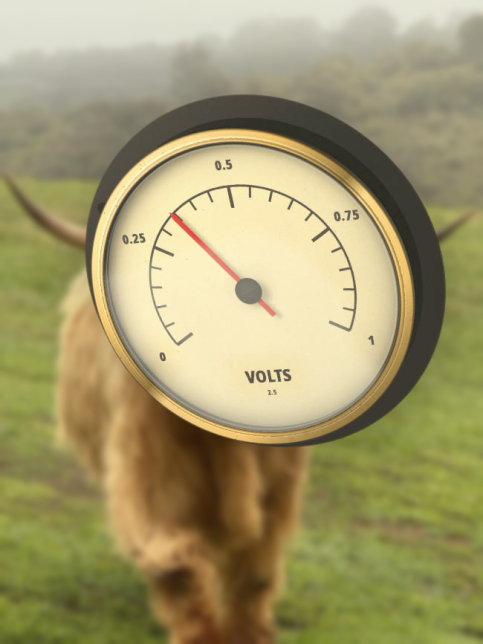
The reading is 0.35 V
